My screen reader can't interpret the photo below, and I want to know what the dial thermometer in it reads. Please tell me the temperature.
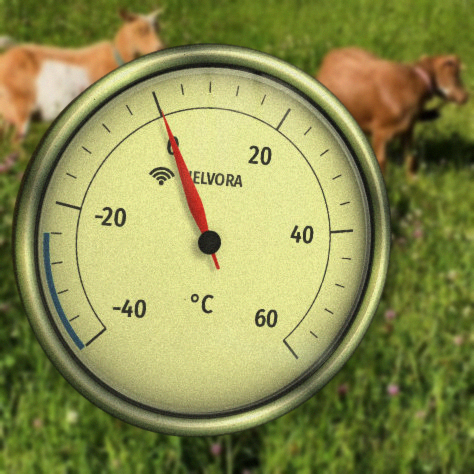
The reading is 0 °C
